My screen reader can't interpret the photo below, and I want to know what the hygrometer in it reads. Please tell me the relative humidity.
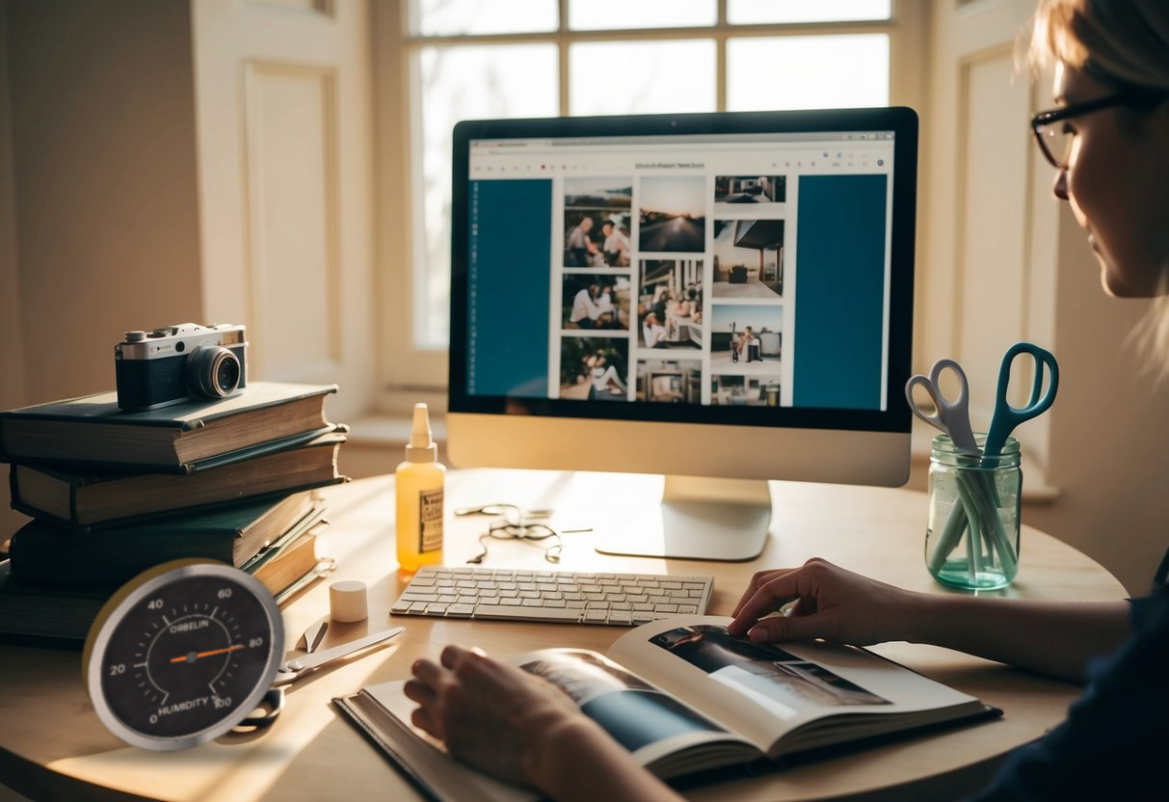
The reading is 80 %
